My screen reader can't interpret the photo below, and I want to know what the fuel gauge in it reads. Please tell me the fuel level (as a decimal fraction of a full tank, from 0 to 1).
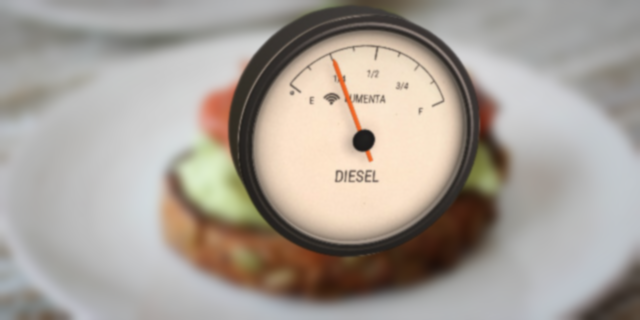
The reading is 0.25
